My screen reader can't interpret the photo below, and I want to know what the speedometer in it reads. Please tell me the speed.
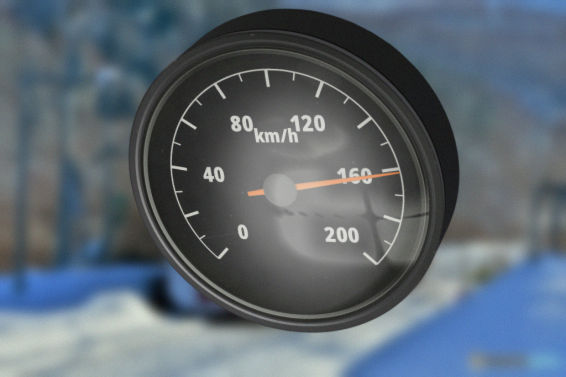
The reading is 160 km/h
